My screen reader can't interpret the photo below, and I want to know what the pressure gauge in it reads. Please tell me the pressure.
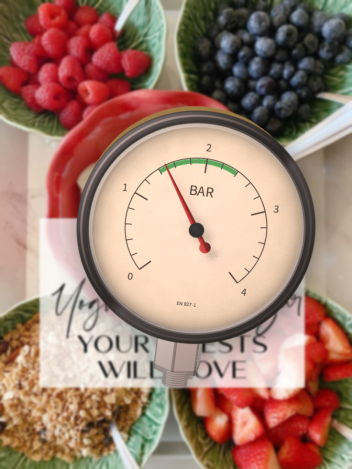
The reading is 1.5 bar
